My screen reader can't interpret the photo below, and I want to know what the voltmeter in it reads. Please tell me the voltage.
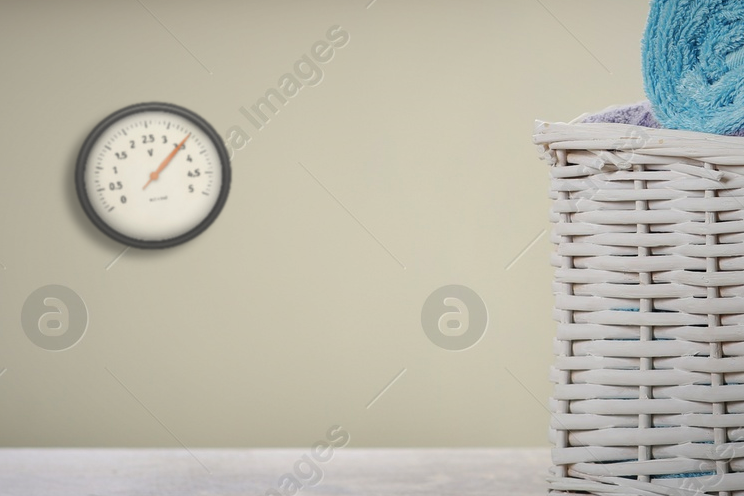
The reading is 3.5 V
